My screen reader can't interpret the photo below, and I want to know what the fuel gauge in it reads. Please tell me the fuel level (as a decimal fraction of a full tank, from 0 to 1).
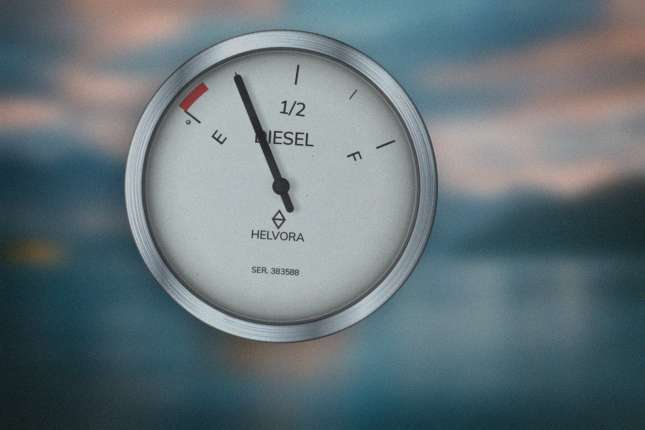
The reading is 0.25
